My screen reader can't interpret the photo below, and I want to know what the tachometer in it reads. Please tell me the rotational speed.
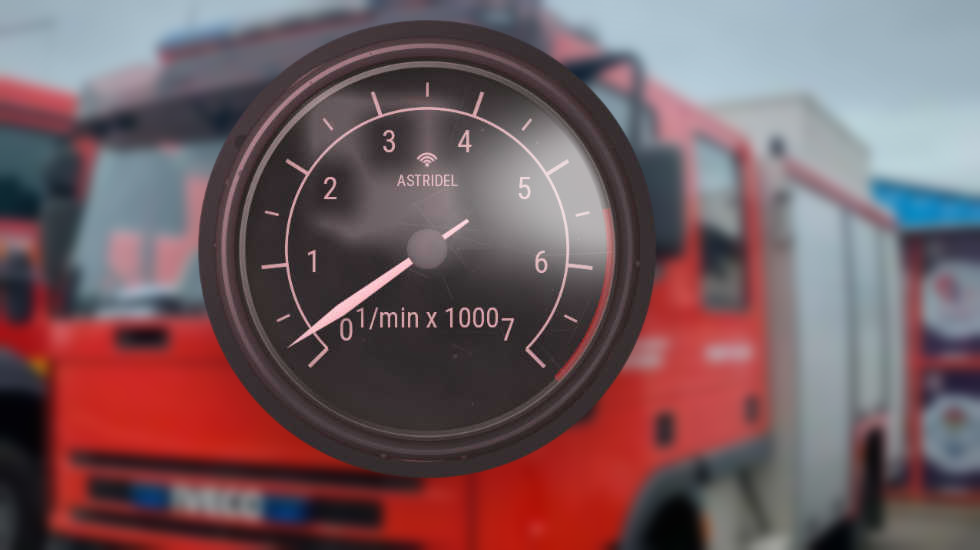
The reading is 250 rpm
